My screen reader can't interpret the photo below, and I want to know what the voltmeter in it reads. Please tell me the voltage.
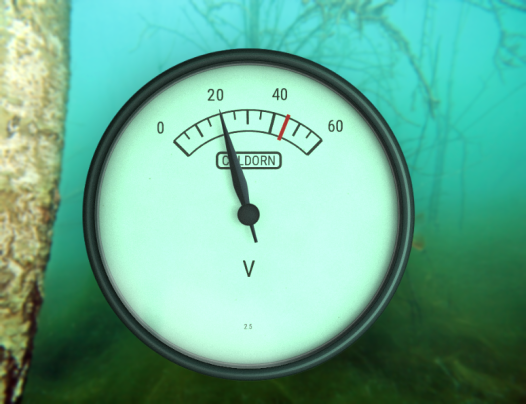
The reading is 20 V
